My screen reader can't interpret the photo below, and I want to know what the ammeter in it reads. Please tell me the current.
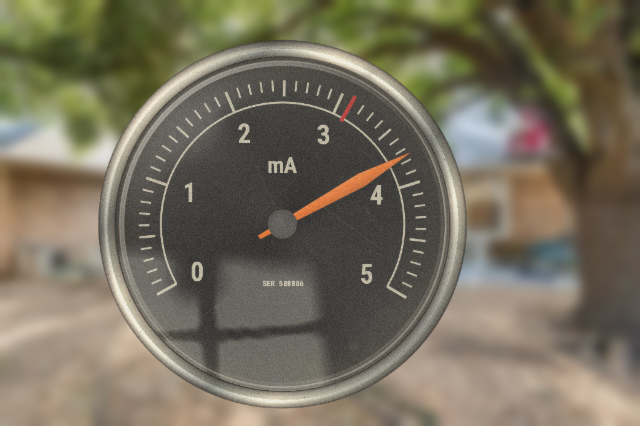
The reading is 3.75 mA
